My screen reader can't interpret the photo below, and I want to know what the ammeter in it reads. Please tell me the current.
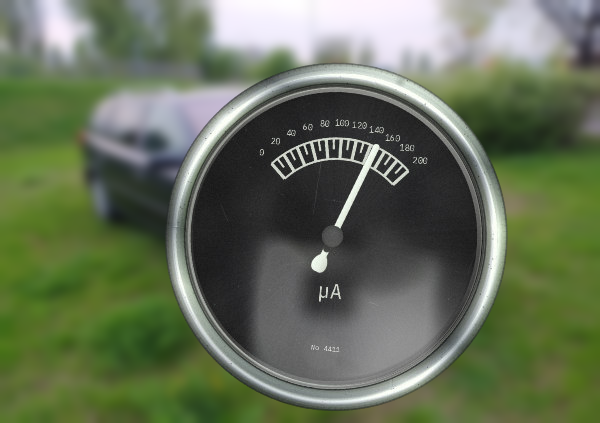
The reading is 150 µA
